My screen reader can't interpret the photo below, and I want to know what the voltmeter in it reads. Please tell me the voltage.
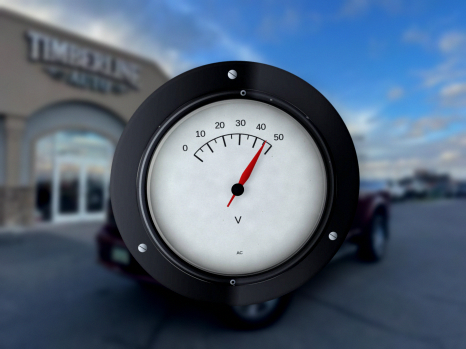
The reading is 45 V
